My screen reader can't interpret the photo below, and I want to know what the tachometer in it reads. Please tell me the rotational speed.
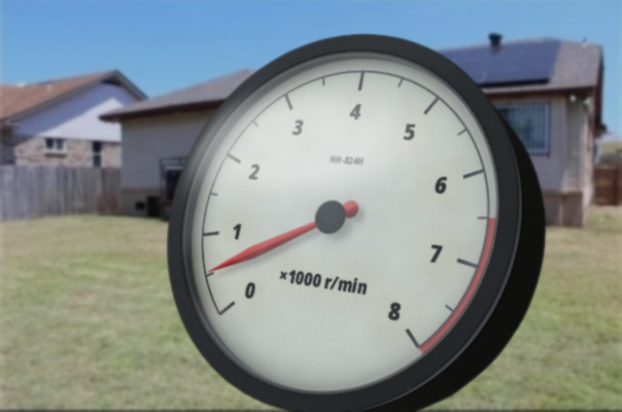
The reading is 500 rpm
